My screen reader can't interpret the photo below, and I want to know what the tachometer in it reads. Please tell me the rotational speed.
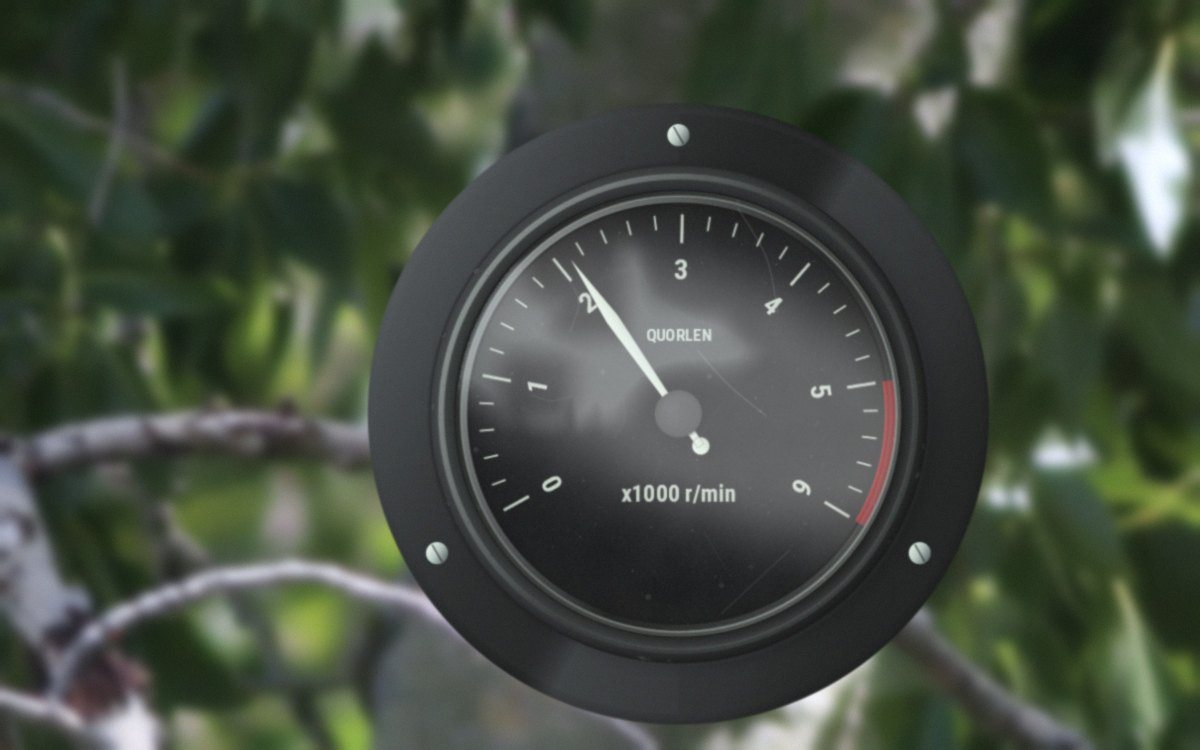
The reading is 2100 rpm
